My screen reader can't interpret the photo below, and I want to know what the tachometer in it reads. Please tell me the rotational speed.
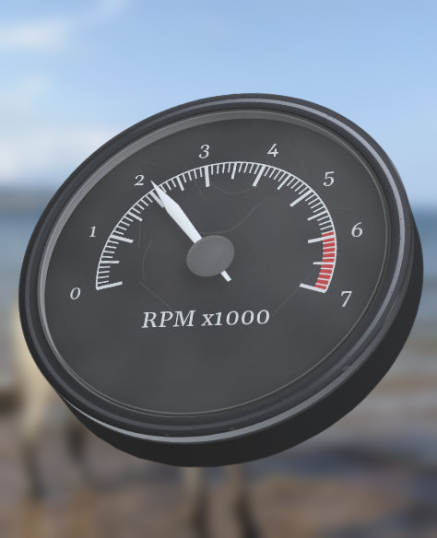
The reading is 2100 rpm
